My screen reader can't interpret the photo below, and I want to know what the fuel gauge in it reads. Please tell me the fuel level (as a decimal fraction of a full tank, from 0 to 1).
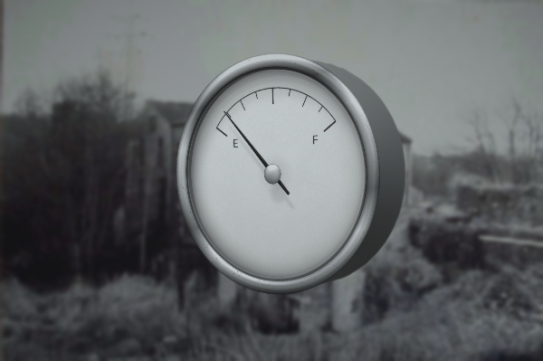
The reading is 0.125
